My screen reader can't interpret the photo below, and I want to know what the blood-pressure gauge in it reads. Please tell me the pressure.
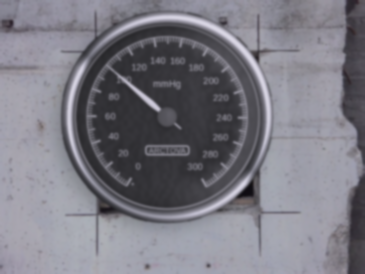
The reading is 100 mmHg
